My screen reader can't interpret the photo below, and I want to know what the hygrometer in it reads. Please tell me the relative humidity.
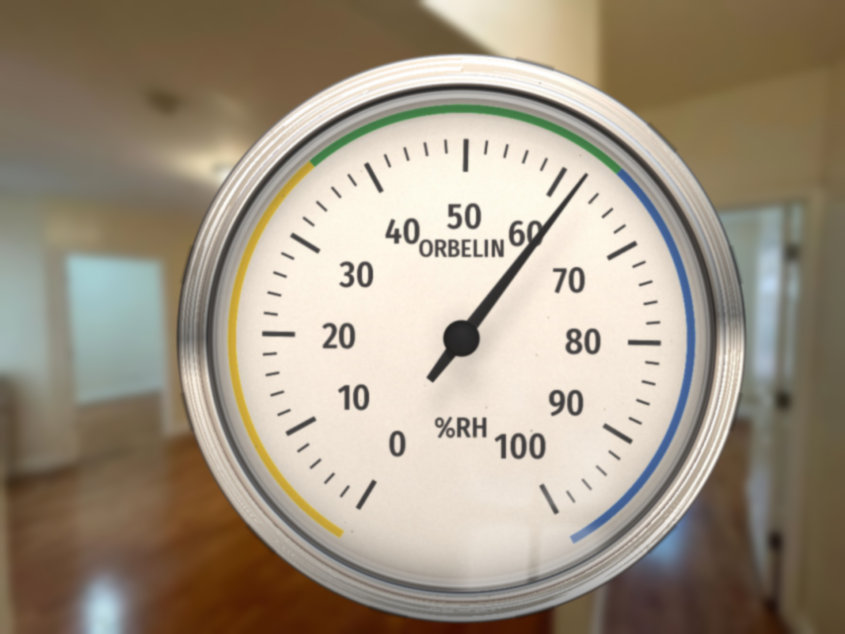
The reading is 62 %
